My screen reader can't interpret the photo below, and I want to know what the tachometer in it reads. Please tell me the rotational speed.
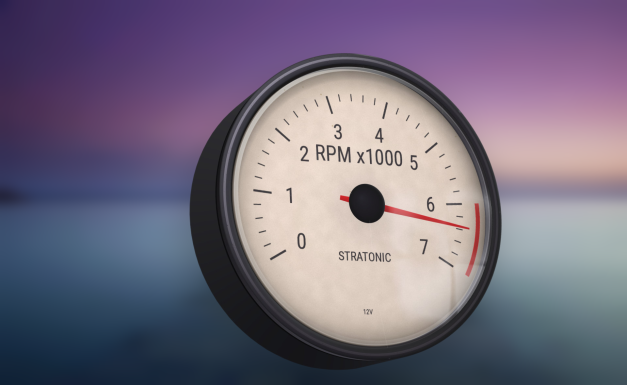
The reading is 6400 rpm
